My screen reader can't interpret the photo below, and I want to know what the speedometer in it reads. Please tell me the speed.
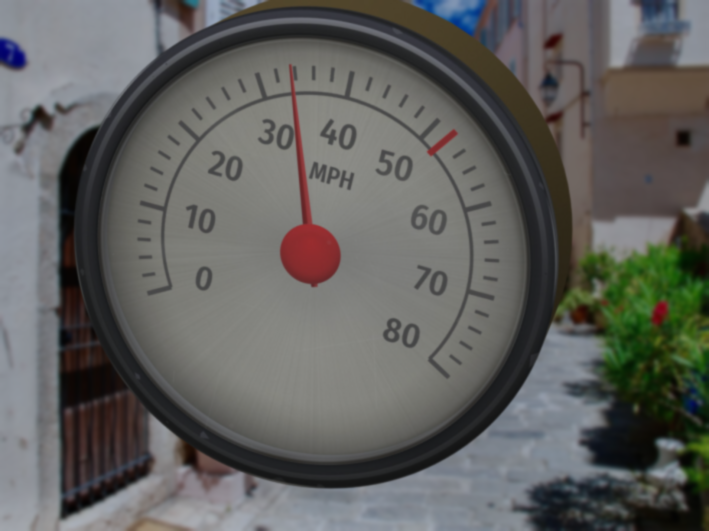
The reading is 34 mph
